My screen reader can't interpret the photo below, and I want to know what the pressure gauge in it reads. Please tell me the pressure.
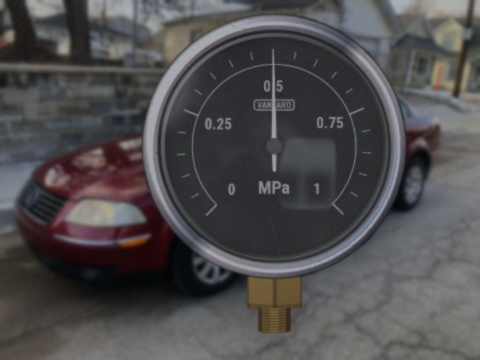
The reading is 0.5 MPa
